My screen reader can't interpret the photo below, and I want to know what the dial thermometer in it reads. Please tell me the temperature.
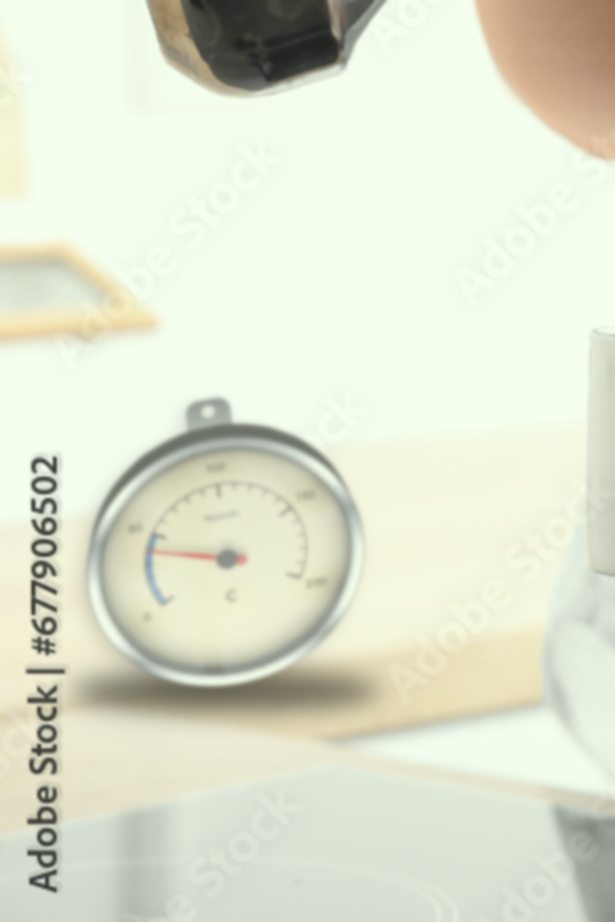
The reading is 40 °C
